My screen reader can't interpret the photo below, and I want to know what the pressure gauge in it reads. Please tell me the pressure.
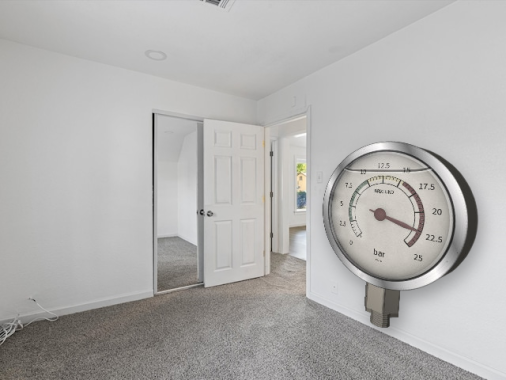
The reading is 22.5 bar
